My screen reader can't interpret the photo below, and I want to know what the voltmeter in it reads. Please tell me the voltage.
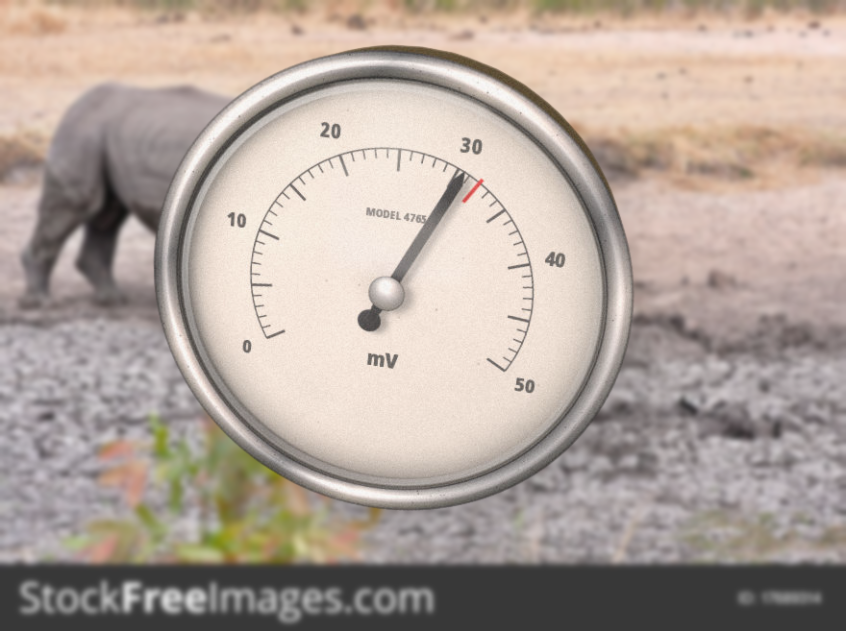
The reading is 30.5 mV
